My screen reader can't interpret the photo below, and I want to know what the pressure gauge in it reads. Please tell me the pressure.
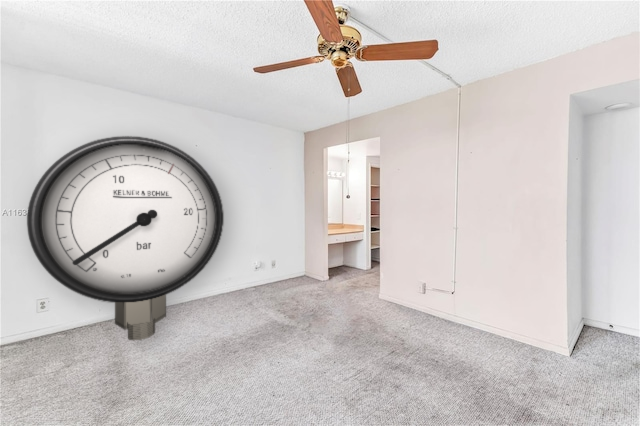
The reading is 1 bar
